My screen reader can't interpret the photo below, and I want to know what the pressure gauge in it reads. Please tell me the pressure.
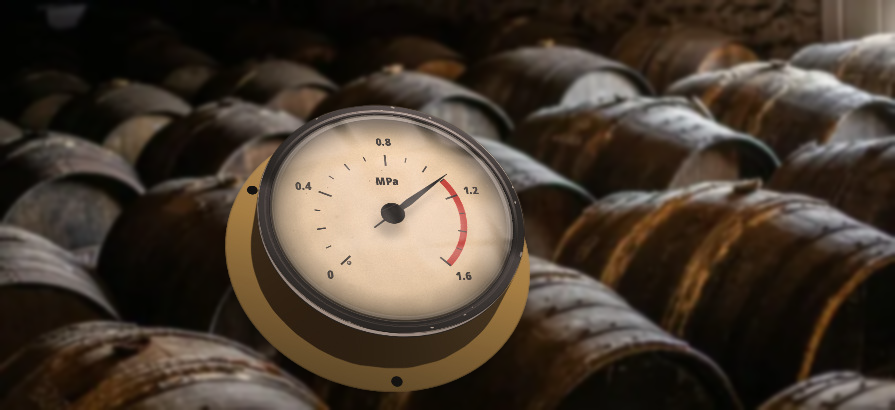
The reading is 1.1 MPa
